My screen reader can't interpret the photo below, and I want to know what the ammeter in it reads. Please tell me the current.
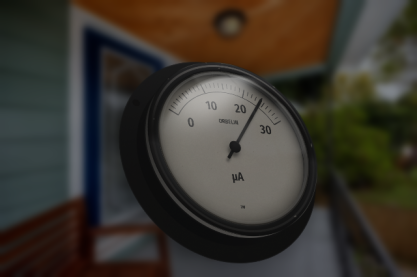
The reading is 24 µA
